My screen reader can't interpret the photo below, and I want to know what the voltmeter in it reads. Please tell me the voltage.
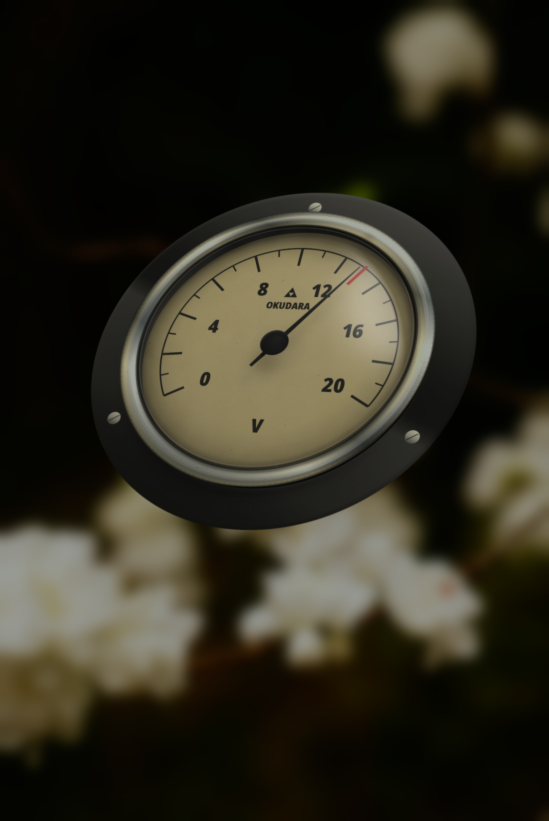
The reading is 13 V
